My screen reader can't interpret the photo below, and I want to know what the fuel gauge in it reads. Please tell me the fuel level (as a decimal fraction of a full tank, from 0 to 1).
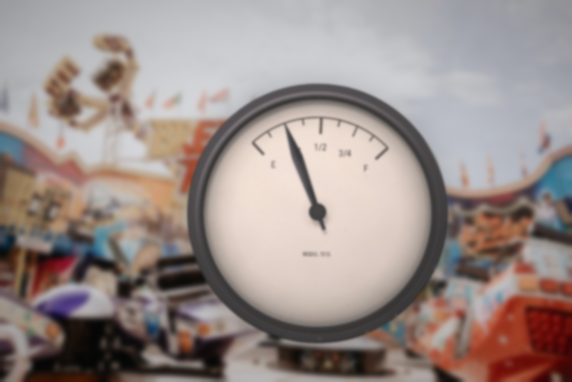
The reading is 0.25
